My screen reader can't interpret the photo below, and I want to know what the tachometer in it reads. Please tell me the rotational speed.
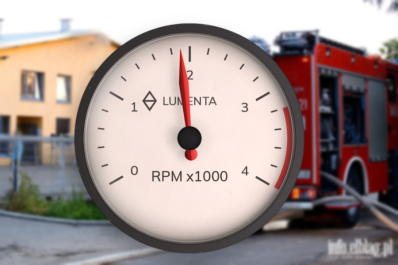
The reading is 1900 rpm
